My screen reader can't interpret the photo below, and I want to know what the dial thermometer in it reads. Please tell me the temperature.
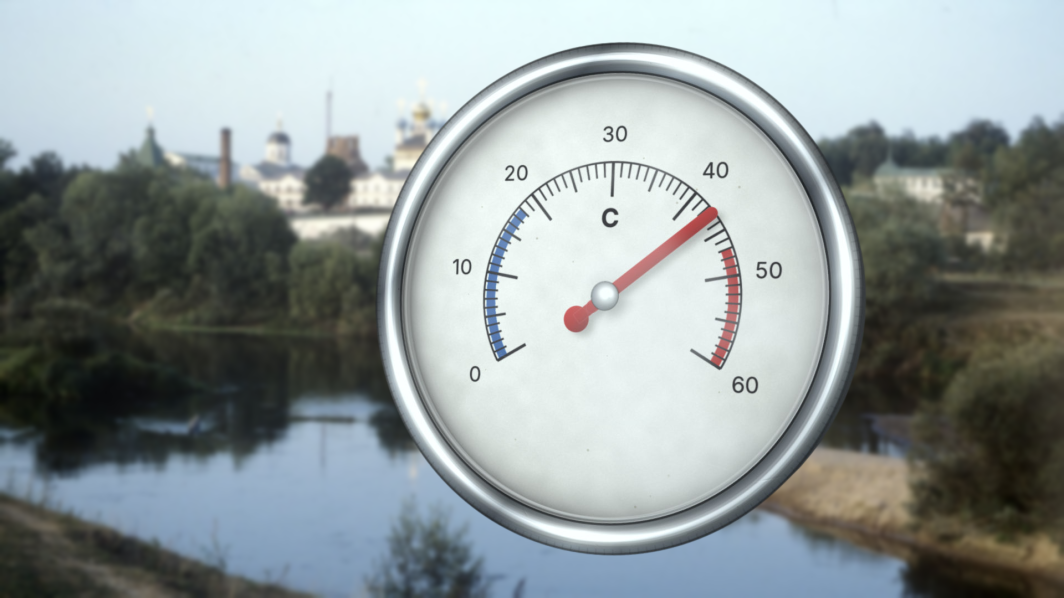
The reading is 43 °C
